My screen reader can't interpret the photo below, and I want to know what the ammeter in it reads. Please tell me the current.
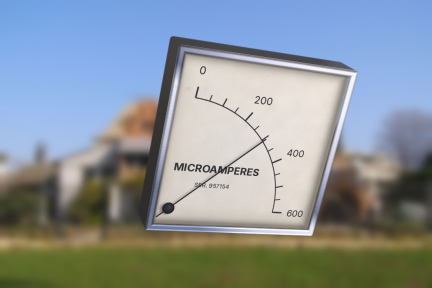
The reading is 300 µA
